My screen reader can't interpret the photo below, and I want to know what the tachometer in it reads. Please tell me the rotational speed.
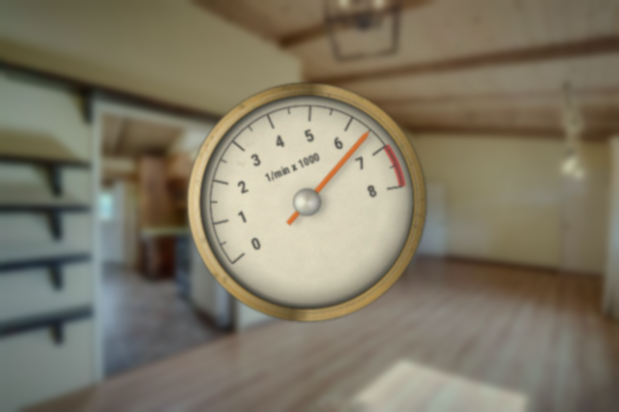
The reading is 6500 rpm
